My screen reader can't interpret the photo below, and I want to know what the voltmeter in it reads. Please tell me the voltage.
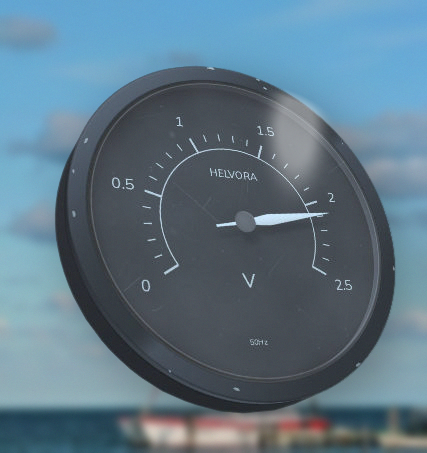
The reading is 2.1 V
